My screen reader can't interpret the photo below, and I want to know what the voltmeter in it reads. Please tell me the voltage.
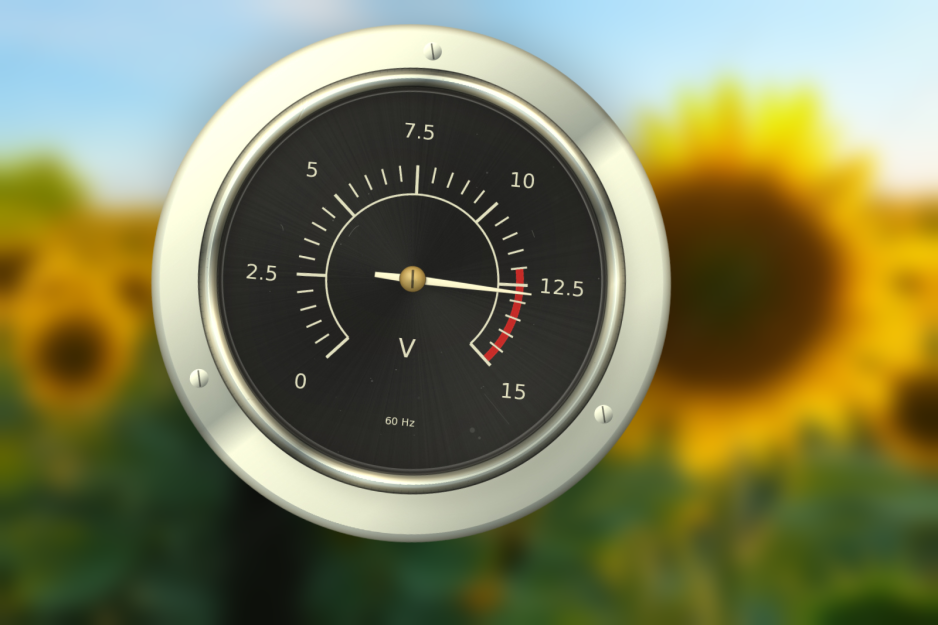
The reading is 12.75 V
